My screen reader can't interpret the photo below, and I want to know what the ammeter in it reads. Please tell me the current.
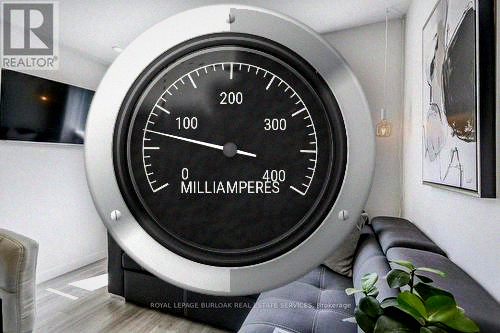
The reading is 70 mA
